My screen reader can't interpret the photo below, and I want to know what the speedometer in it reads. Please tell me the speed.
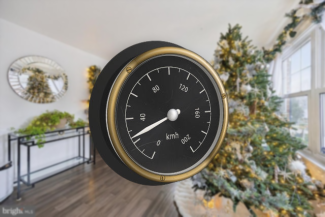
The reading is 25 km/h
